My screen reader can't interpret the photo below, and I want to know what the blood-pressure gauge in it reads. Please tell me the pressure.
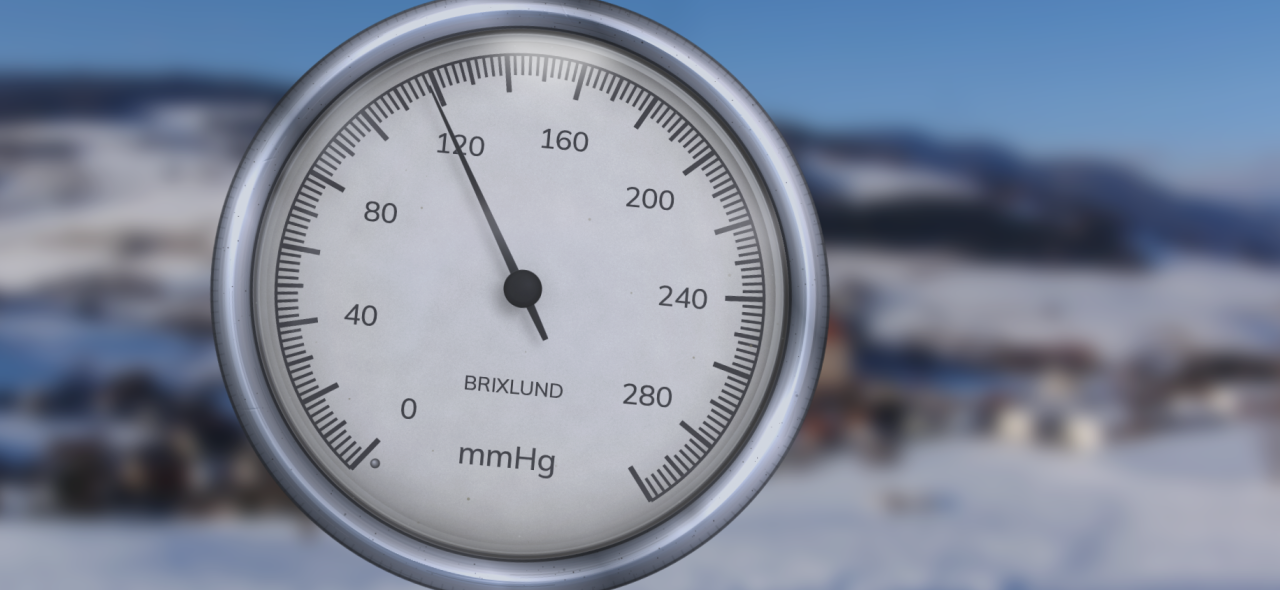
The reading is 118 mmHg
